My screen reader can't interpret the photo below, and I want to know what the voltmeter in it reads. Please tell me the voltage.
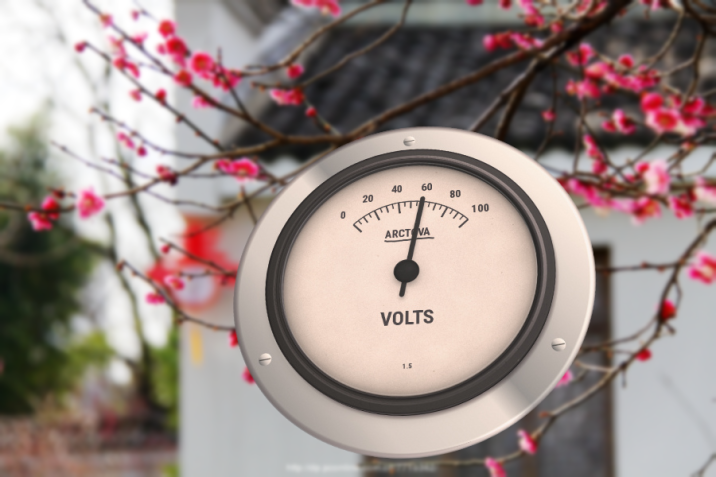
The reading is 60 V
